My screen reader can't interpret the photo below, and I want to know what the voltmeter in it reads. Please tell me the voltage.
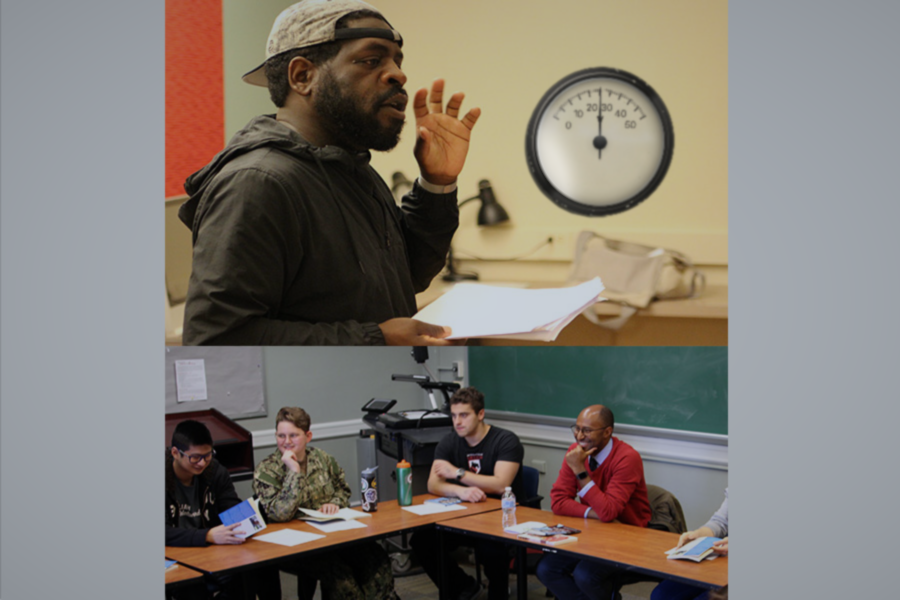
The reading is 25 V
